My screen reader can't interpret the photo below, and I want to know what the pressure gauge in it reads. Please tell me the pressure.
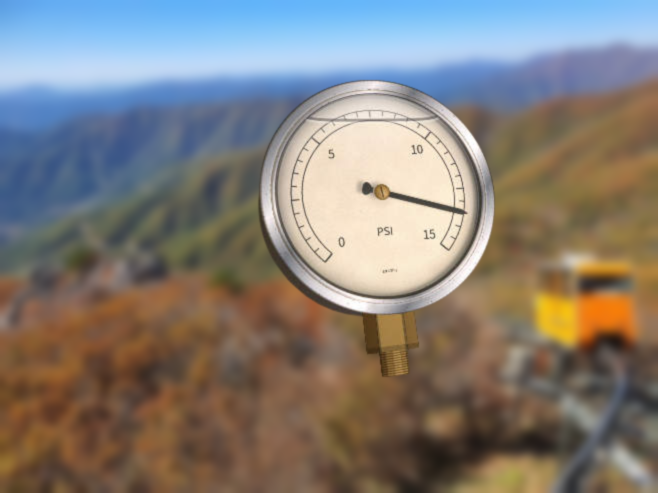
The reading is 13.5 psi
